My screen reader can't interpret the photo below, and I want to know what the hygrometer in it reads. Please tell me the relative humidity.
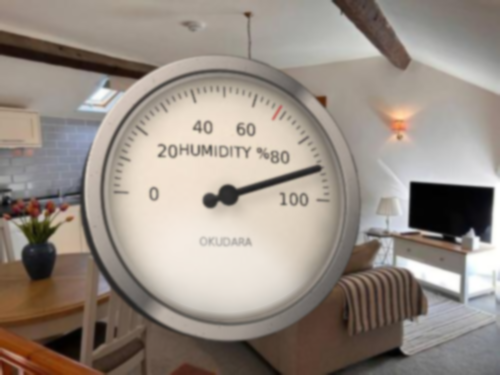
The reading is 90 %
